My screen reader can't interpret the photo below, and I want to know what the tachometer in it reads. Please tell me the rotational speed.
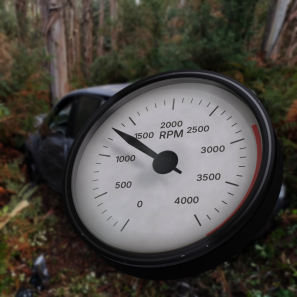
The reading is 1300 rpm
